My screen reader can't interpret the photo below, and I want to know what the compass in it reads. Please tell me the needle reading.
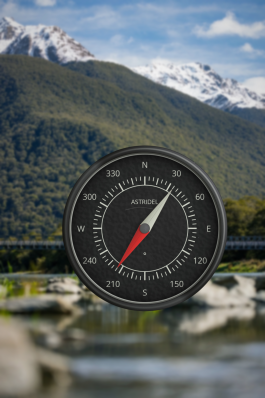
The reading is 215 °
